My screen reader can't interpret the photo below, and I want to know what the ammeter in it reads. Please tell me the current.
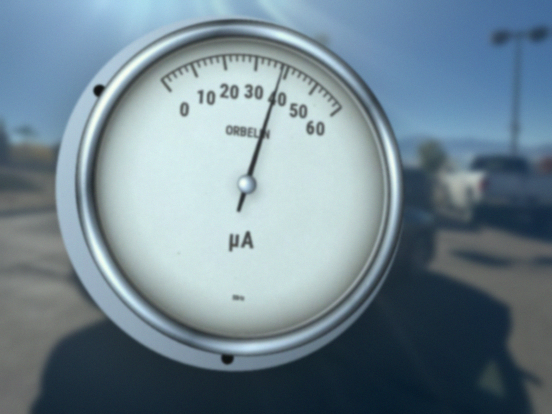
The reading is 38 µA
